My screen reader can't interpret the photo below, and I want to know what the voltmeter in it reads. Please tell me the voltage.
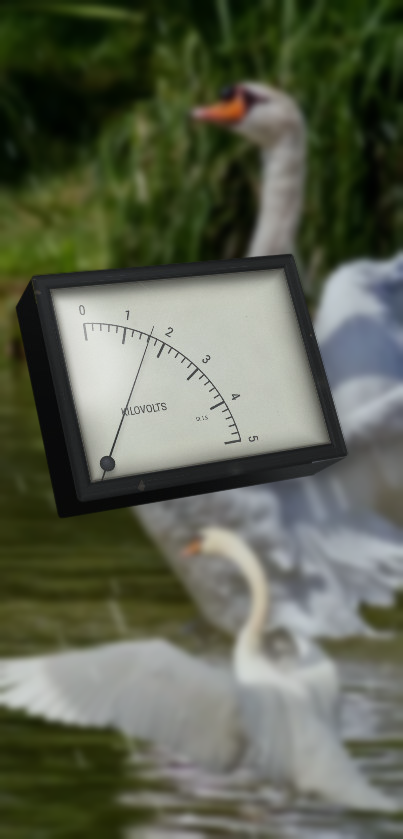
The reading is 1.6 kV
